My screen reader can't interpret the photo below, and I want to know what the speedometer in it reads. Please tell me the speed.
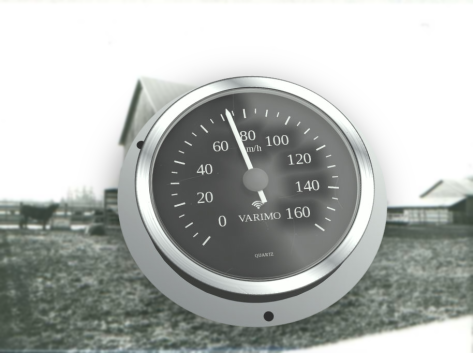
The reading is 72.5 km/h
